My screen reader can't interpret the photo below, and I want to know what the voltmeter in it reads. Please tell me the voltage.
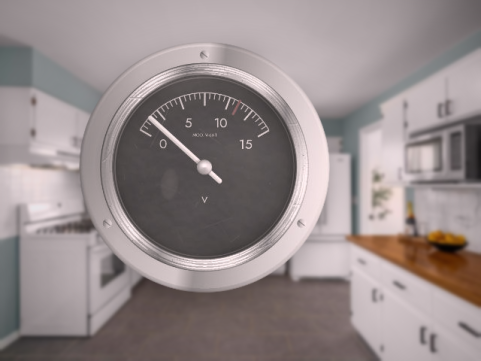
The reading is 1.5 V
